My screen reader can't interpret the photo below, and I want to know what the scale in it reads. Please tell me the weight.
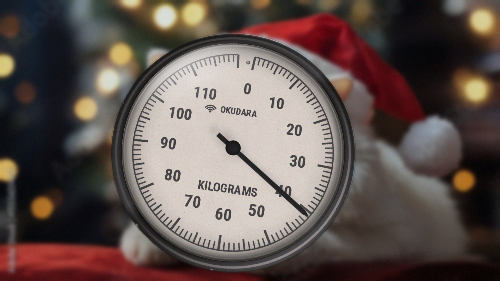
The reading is 41 kg
